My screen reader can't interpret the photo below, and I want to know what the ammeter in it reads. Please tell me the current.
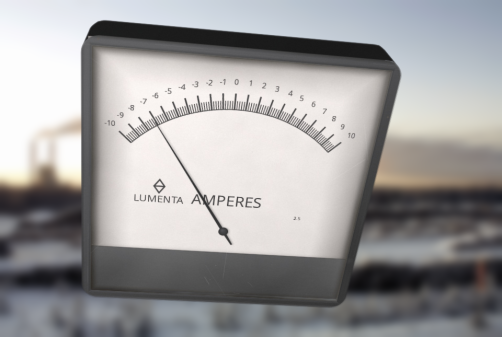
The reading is -7 A
